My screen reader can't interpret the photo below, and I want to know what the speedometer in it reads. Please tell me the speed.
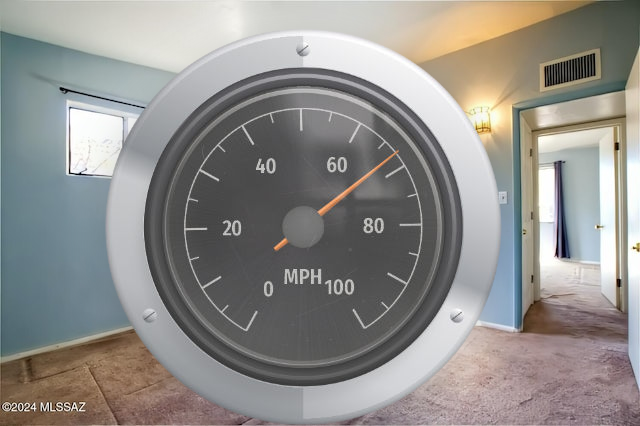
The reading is 67.5 mph
